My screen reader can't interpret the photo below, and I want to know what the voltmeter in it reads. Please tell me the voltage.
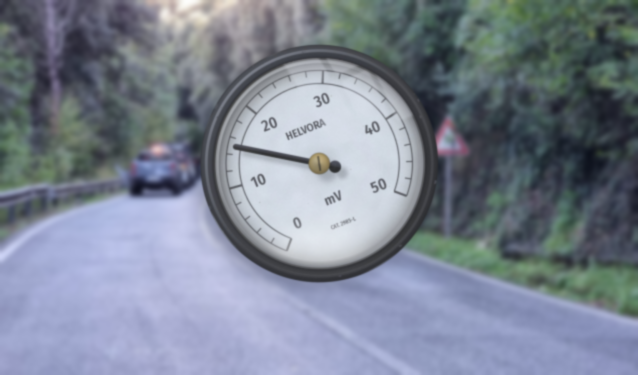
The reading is 15 mV
